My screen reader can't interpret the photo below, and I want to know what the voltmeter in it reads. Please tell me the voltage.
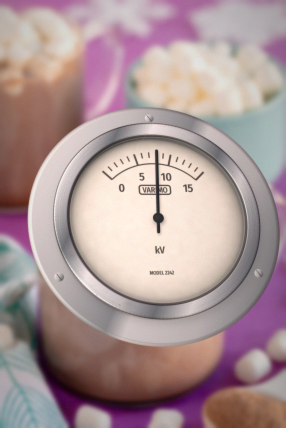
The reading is 8 kV
